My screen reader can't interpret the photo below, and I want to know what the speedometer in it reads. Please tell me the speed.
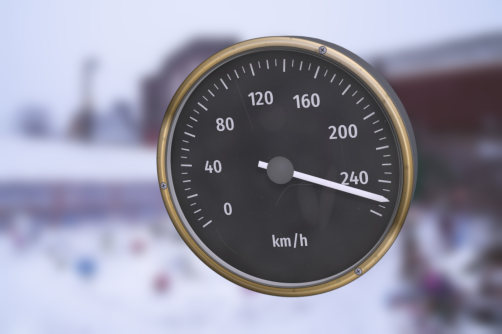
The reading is 250 km/h
